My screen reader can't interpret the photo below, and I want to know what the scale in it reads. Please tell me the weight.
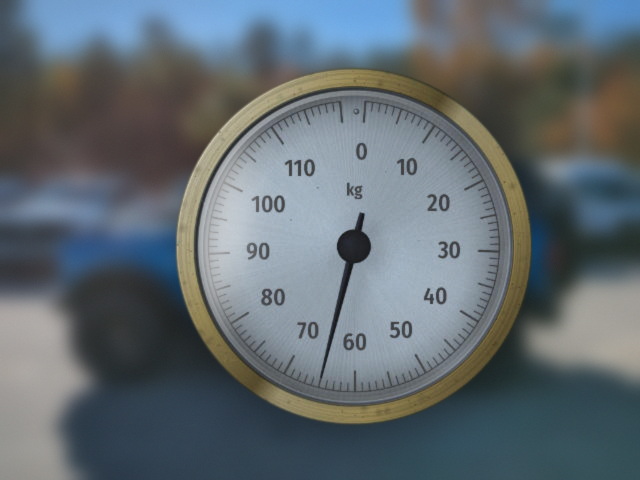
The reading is 65 kg
